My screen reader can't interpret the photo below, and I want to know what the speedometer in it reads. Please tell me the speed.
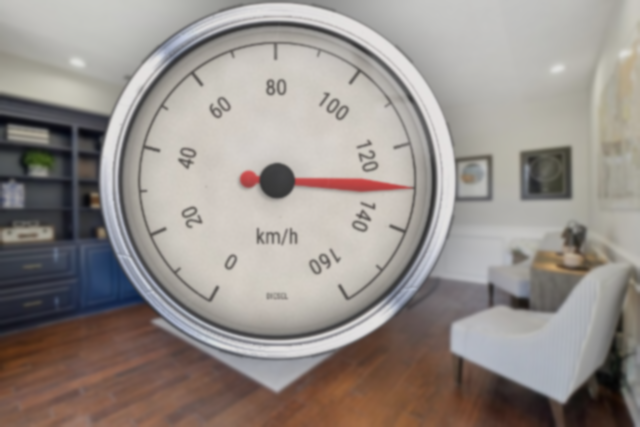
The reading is 130 km/h
